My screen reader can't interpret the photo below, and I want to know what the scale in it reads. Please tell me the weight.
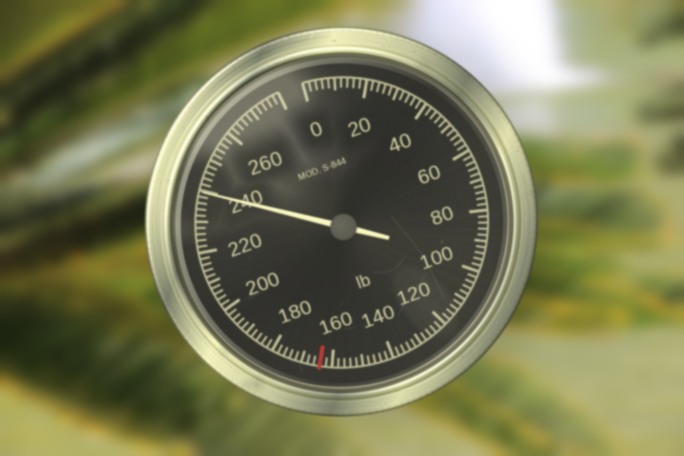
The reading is 240 lb
